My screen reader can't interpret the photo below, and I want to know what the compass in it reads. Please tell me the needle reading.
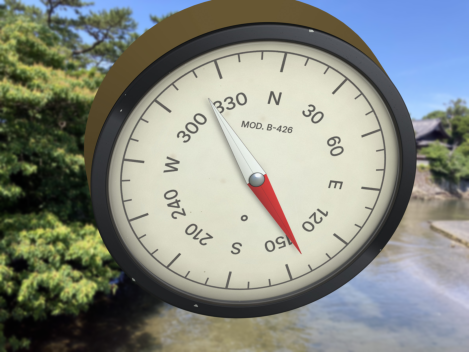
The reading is 140 °
